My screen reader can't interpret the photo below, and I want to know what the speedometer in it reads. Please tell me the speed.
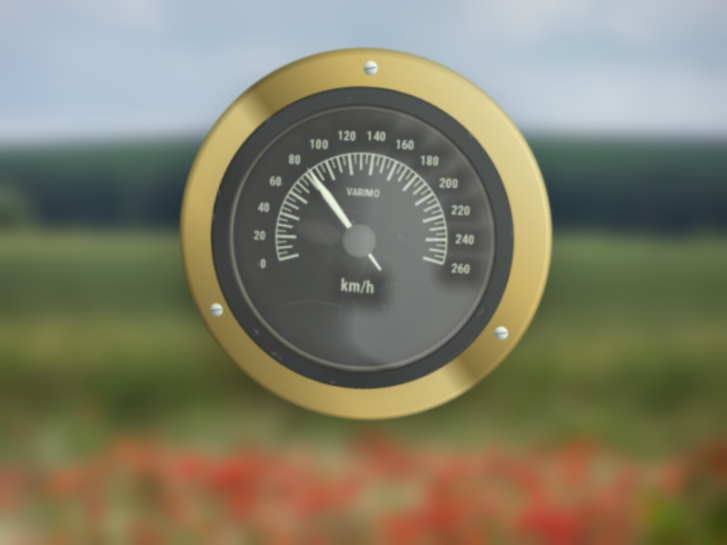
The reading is 85 km/h
